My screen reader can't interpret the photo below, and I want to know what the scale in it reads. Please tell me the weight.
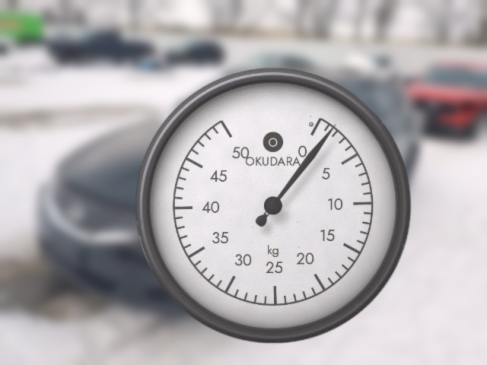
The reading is 1.5 kg
